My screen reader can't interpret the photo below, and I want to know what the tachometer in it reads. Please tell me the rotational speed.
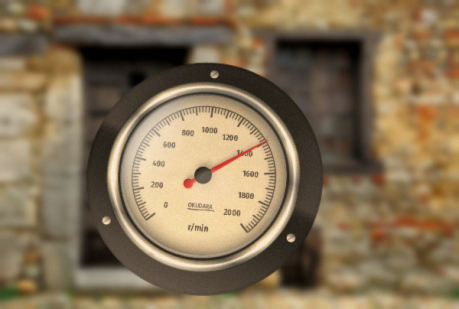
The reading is 1400 rpm
